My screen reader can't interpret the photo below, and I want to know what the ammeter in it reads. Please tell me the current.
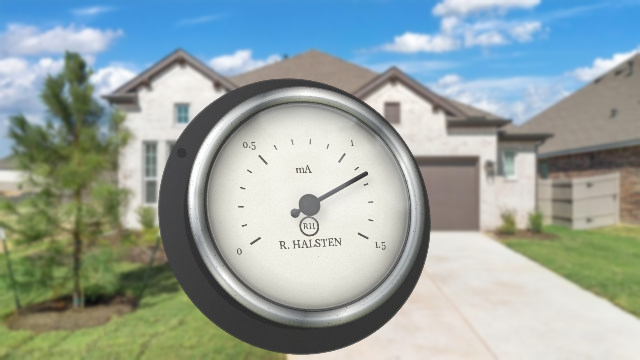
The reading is 1.15 mA
